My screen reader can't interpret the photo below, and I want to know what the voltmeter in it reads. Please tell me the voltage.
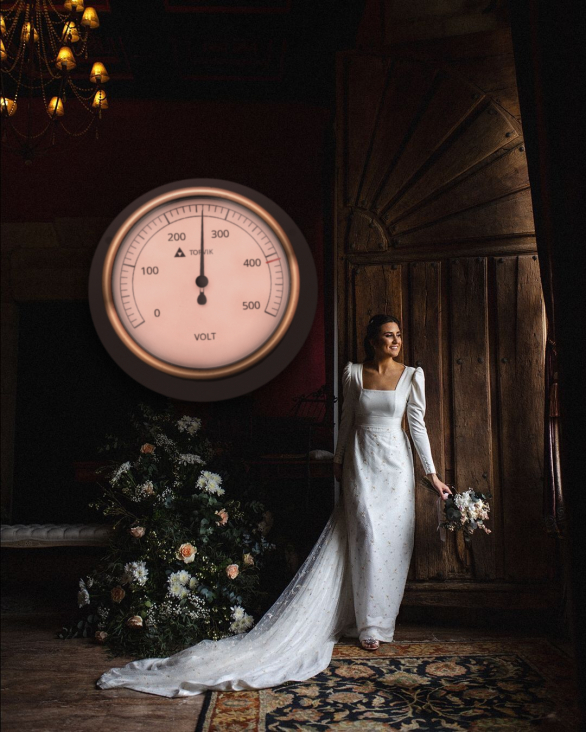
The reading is 260 V
